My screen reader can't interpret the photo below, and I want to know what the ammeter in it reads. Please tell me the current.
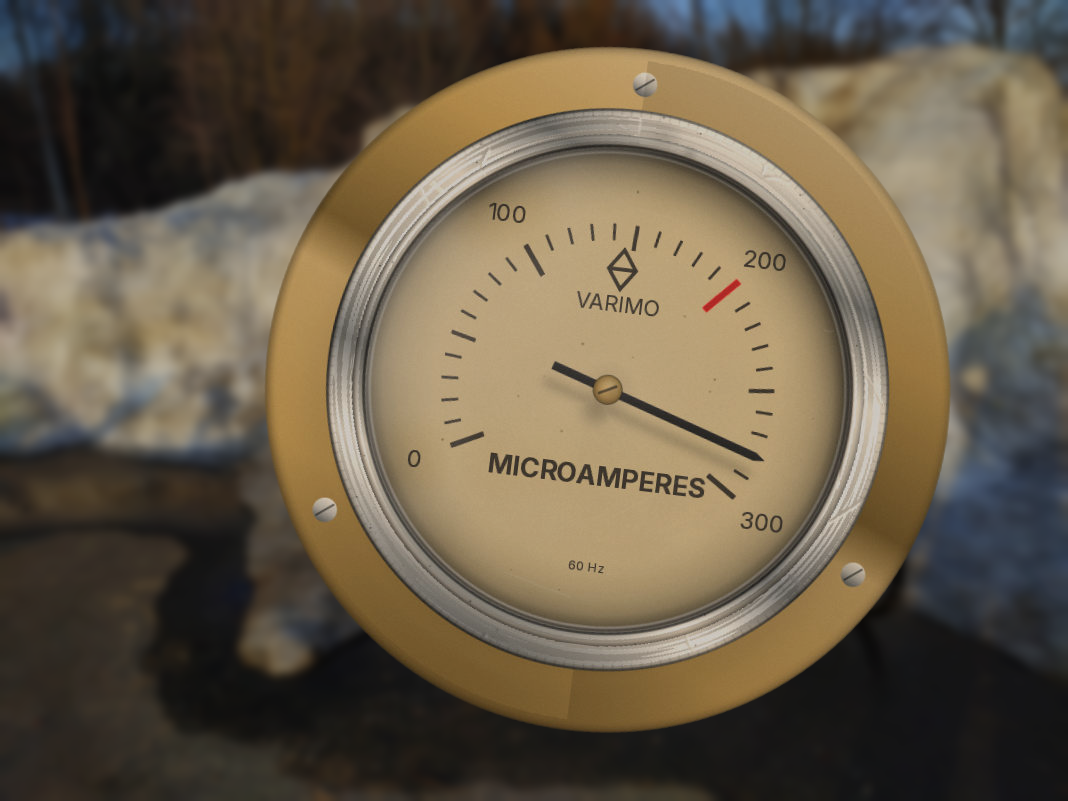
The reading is 280 µA
